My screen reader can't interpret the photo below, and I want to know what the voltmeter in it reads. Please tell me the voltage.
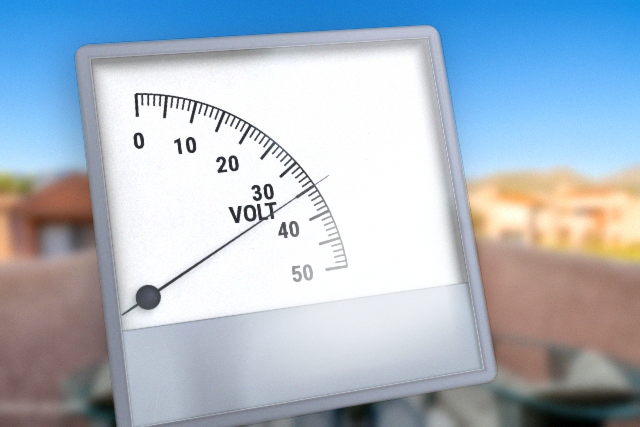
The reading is 35 V
